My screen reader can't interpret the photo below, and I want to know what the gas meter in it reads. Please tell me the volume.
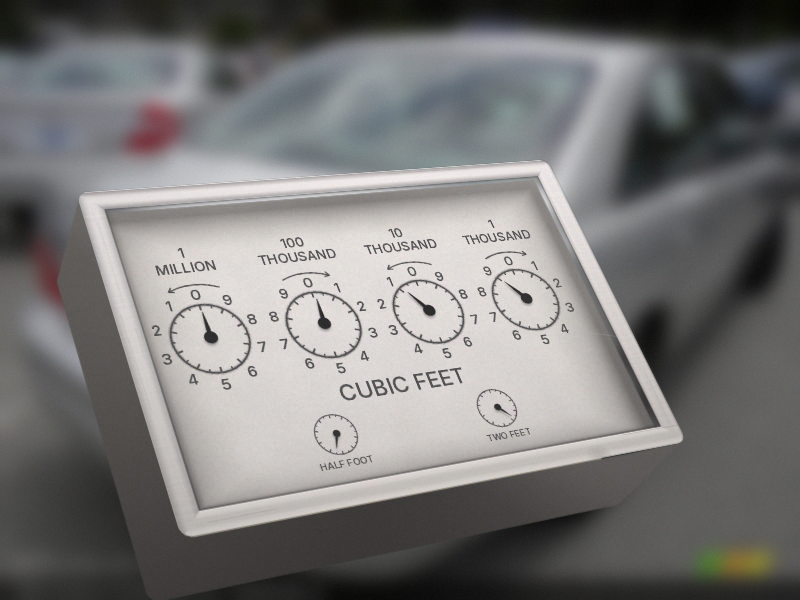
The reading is 900 ft³
